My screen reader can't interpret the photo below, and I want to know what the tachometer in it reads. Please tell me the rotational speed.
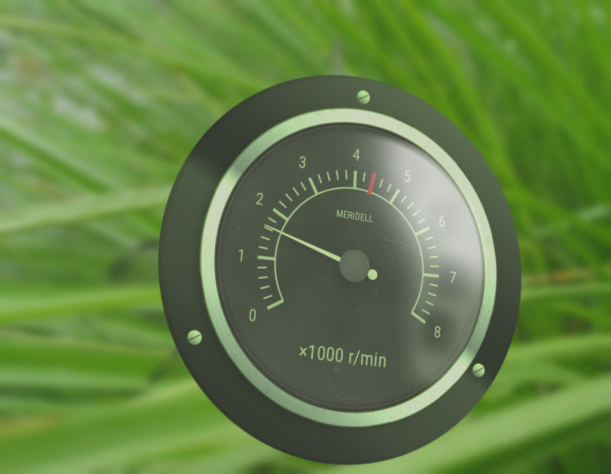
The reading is 1600 rpm
